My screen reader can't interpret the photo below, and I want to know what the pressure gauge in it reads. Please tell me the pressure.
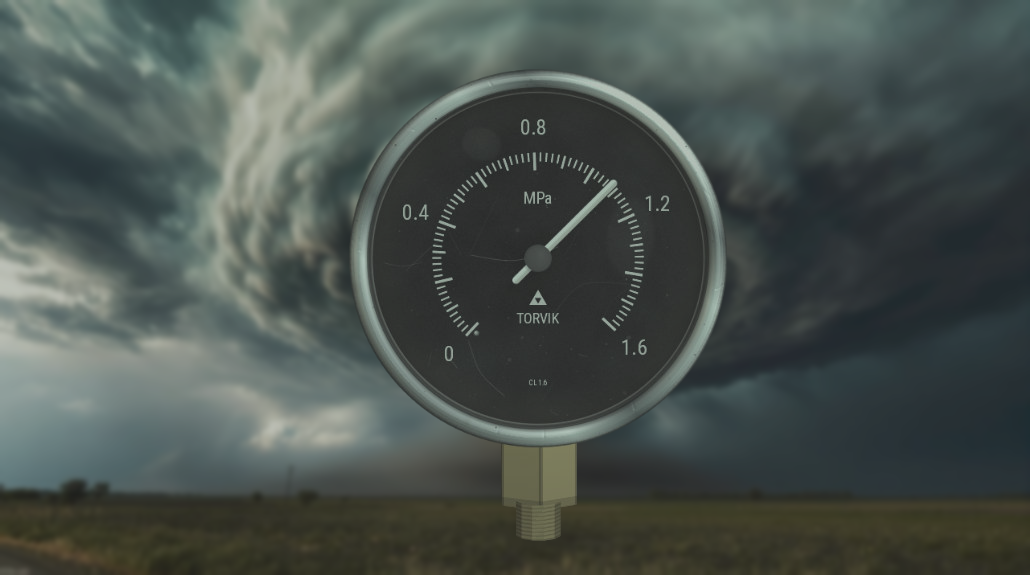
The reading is 1.08 MPa
